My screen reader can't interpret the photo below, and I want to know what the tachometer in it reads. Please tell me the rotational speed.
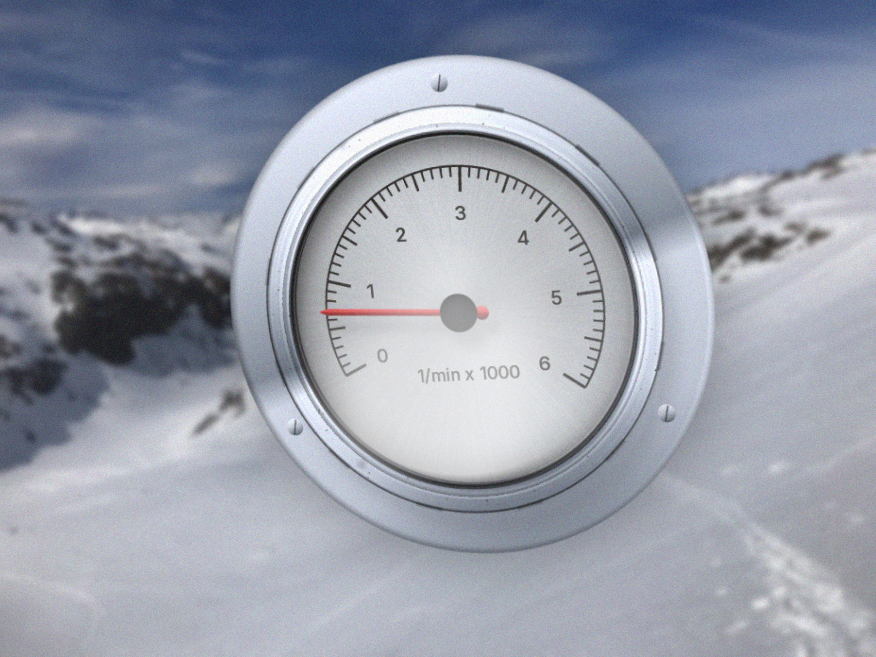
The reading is 700 rpm
